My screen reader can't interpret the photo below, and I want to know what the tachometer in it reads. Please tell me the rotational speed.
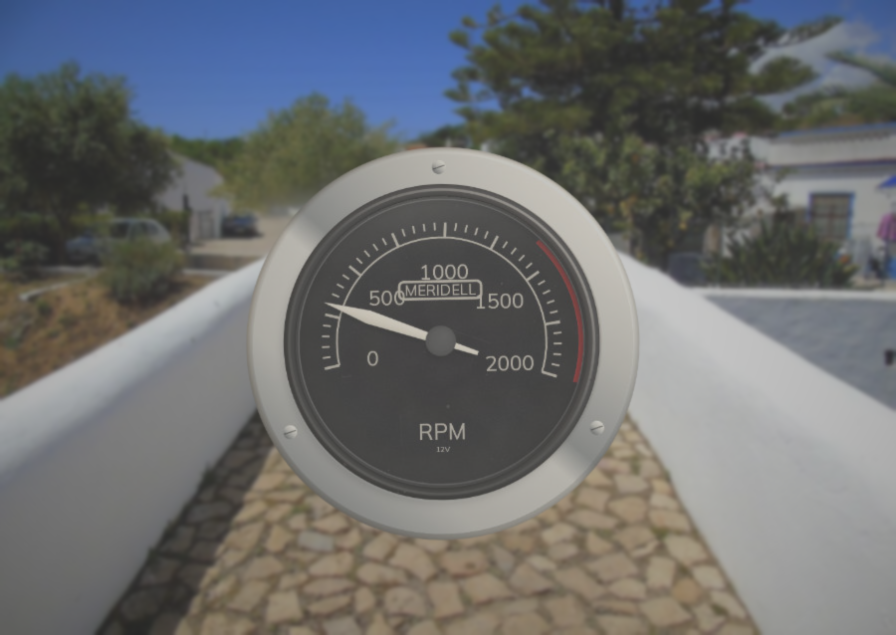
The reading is 300 rpm
